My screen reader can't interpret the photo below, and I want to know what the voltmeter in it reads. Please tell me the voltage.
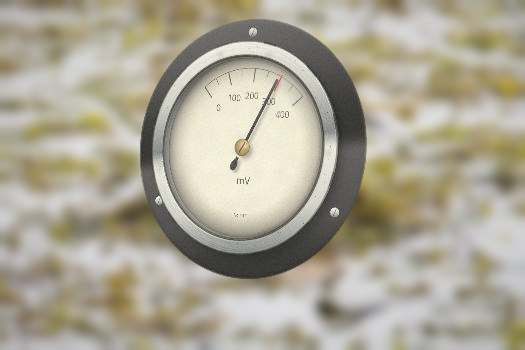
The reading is 300 mV
